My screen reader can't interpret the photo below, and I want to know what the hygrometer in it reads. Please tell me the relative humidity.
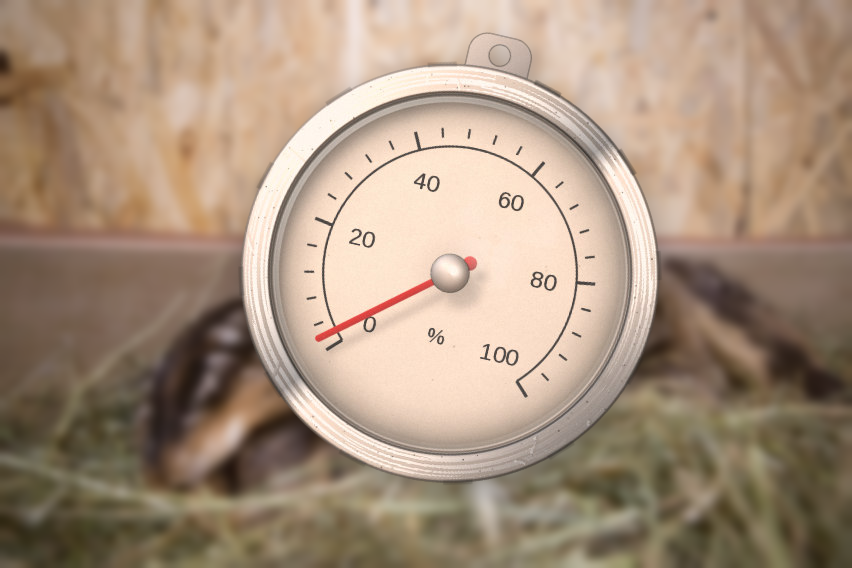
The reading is 2 %
